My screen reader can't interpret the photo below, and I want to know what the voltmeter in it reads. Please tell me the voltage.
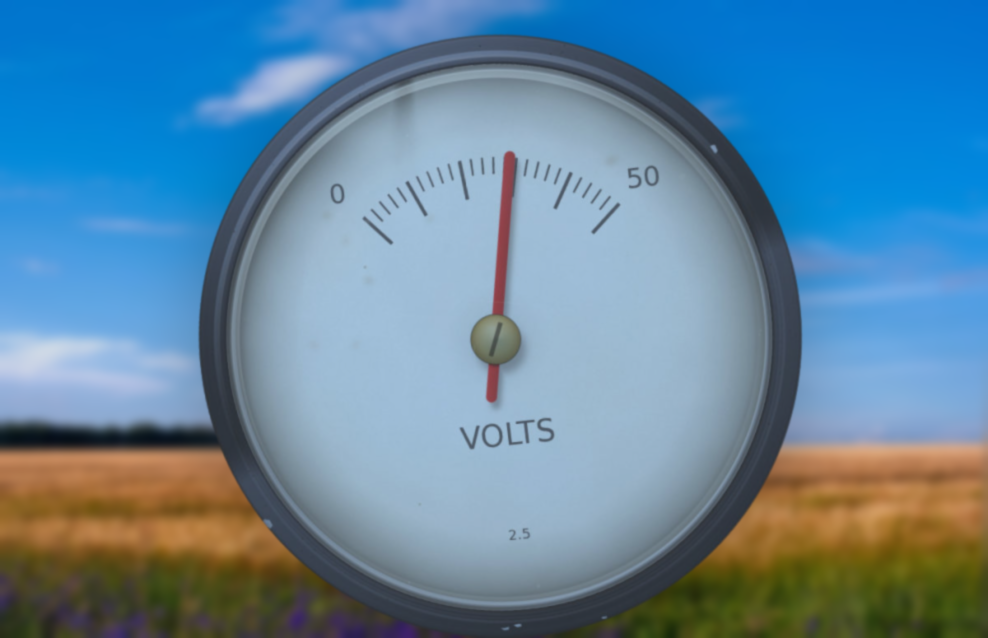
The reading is 29 V
